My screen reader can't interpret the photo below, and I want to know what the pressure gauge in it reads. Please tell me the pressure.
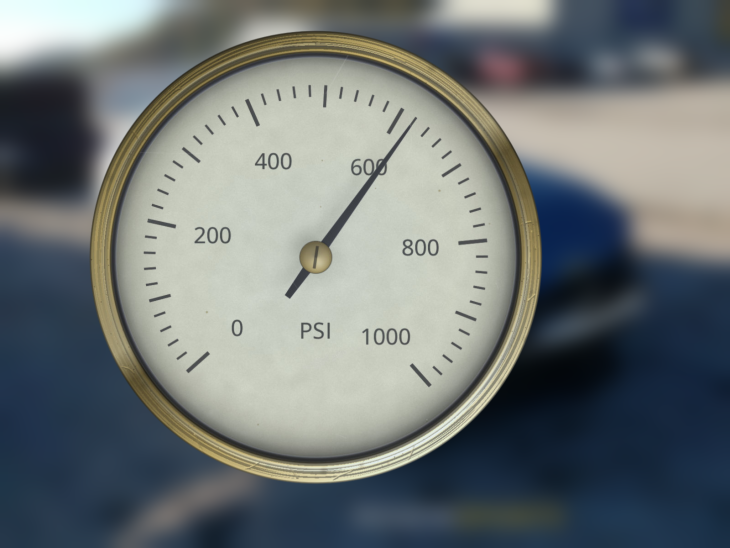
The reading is 620 psi
